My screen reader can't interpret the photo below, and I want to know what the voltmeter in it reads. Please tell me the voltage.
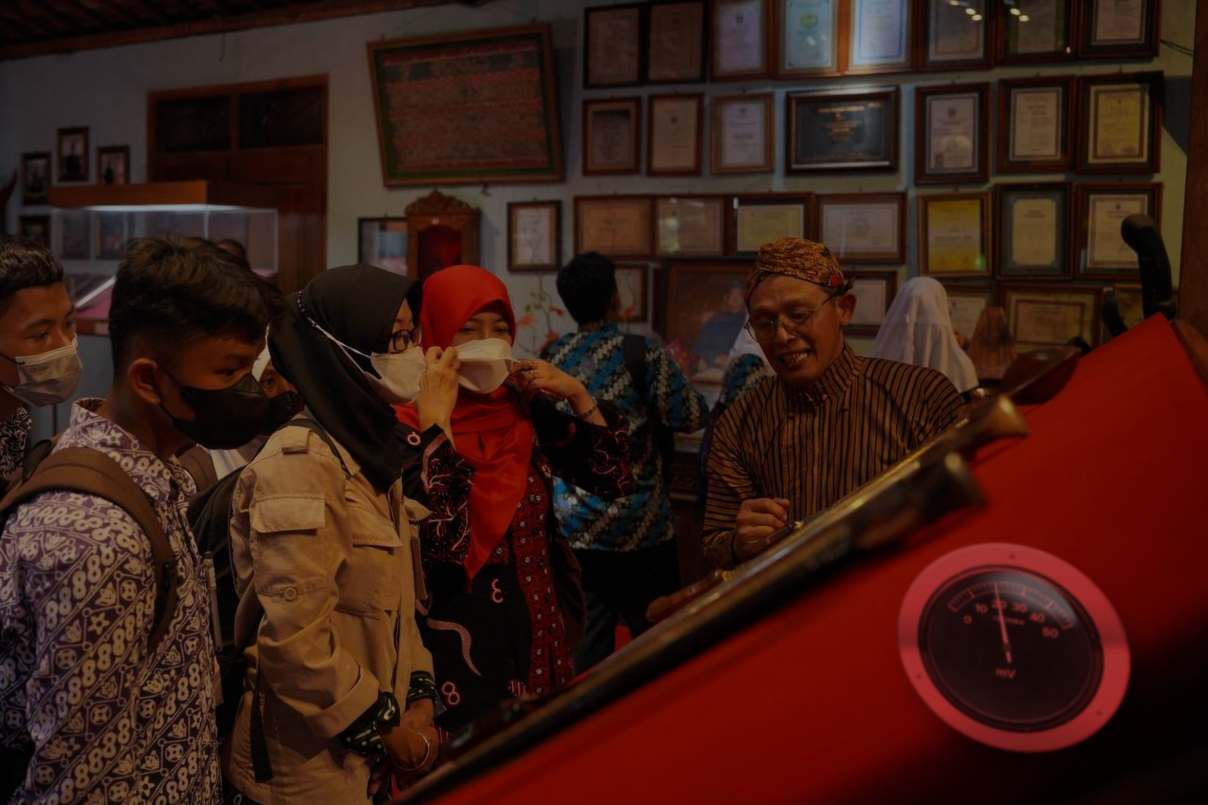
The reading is 20 mV
